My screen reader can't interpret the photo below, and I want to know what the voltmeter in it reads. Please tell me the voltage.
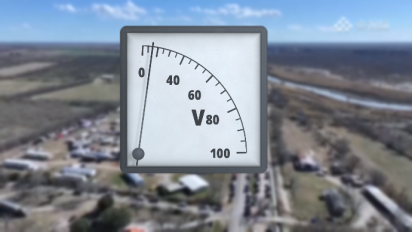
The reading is 15 V
